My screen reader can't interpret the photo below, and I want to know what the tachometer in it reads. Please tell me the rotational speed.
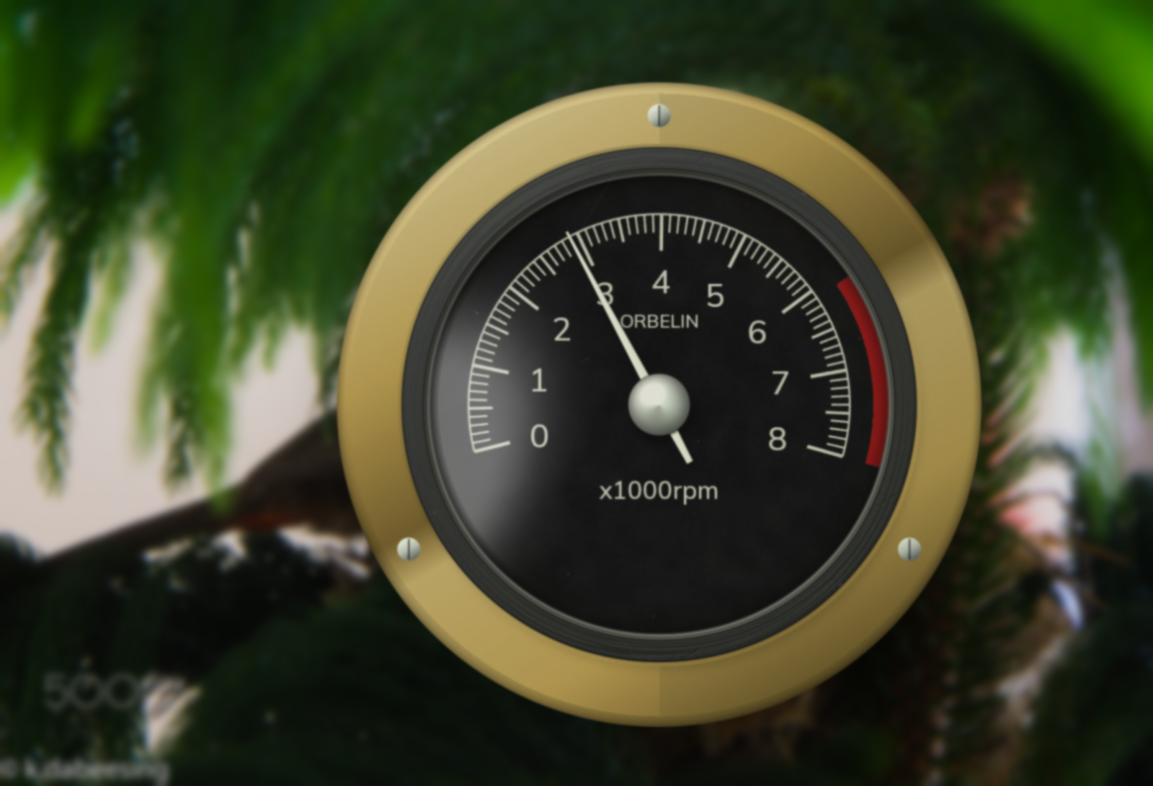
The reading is 2900 rpm
